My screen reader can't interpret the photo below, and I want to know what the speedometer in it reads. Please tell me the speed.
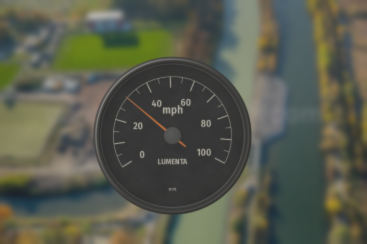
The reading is 30 mph
